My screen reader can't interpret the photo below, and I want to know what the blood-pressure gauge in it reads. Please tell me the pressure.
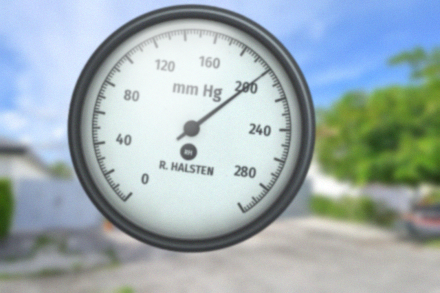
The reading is 200 mmHg
